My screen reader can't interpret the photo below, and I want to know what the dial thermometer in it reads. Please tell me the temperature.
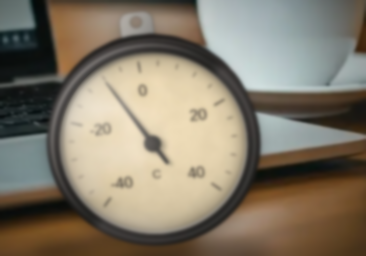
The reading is -8 °C
